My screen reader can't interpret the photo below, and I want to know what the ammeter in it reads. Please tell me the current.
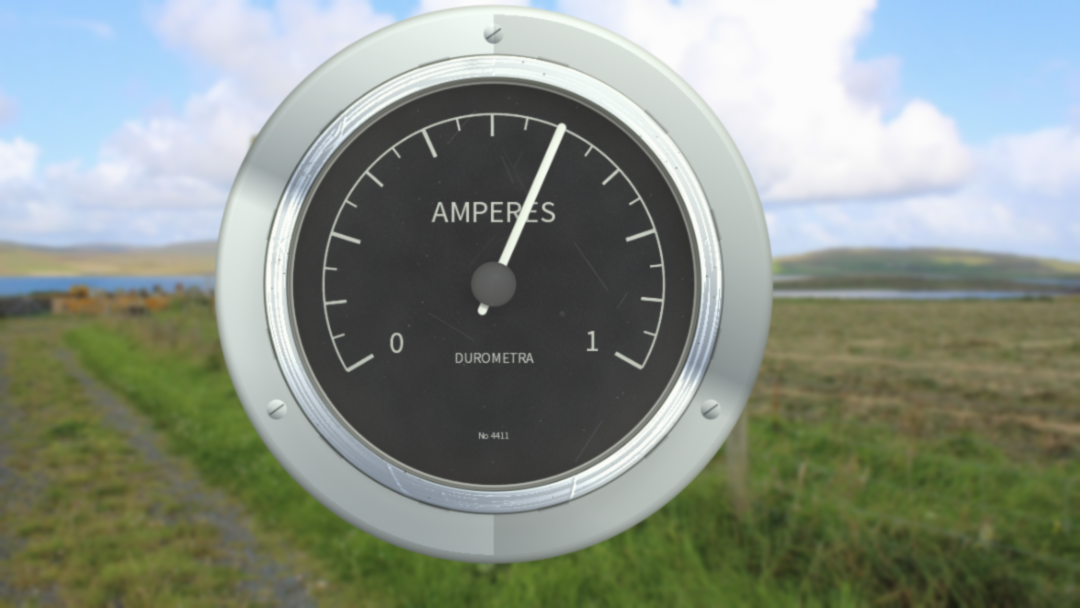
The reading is 0.6 A
